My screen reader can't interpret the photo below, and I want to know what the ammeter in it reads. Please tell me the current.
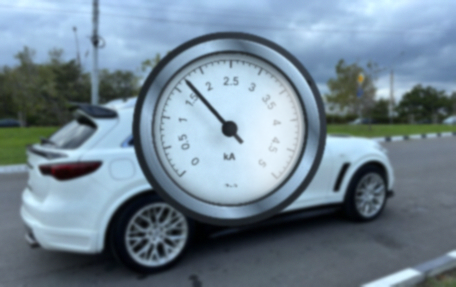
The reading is 1.7 kA
